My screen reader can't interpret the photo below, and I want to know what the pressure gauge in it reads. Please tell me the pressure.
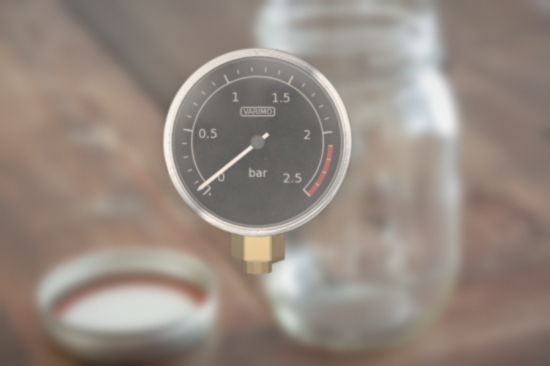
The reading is 0.05 bar
